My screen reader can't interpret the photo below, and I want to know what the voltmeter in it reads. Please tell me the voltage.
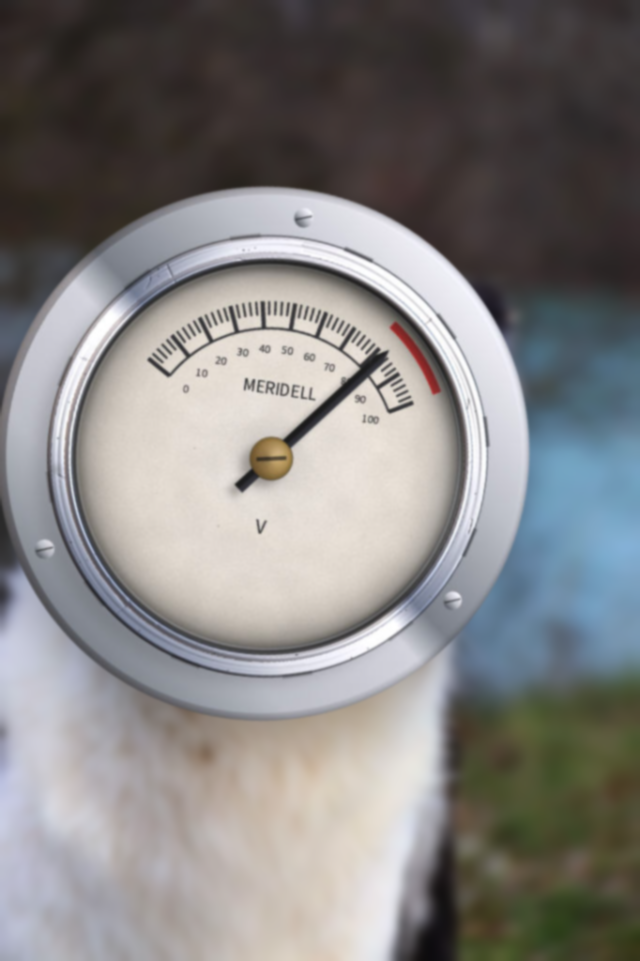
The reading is 82 V
